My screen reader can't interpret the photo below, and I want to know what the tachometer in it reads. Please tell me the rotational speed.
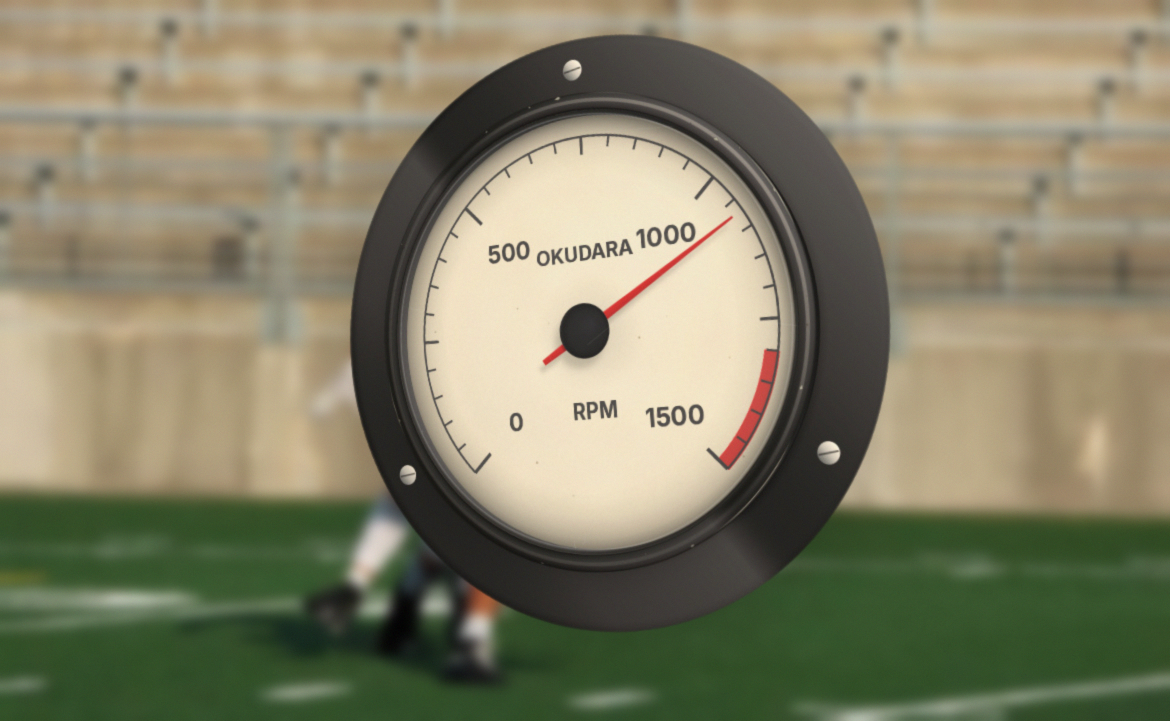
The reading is 1075 rpm
